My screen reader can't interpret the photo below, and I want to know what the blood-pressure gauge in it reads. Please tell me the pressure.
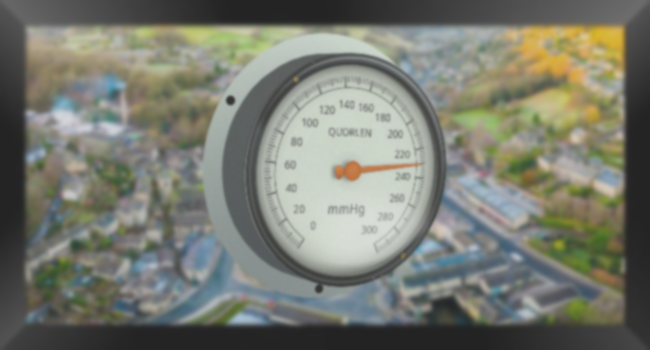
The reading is 230 mmHg
